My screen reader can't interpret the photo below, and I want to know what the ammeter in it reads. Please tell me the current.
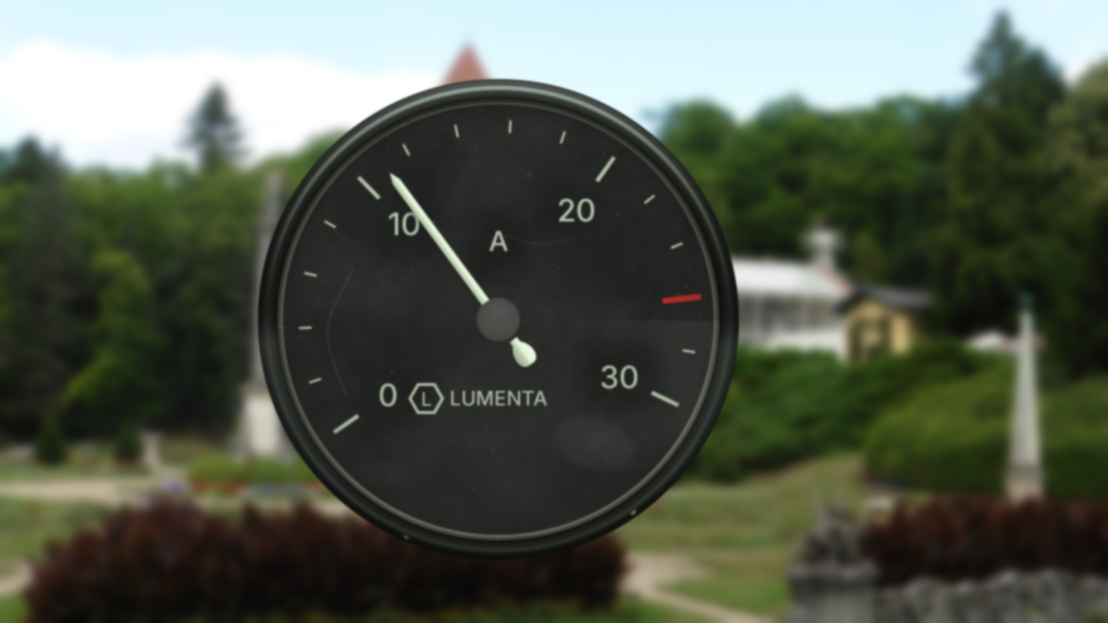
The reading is 11 A
